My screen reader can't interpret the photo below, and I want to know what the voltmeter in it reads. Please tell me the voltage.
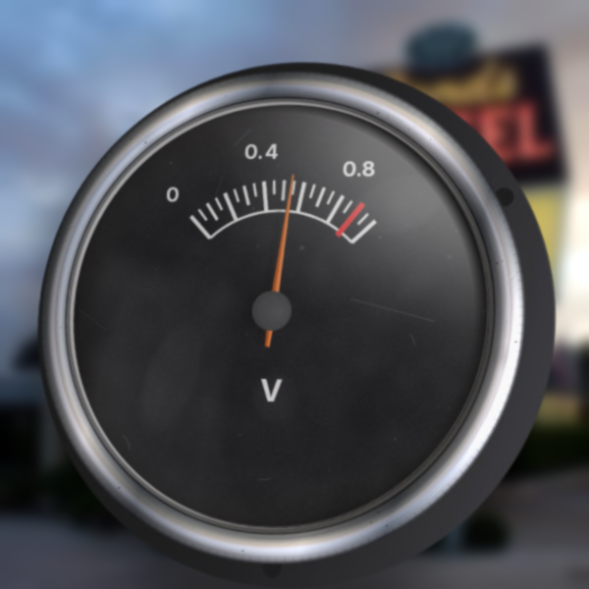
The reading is 0.55 V
